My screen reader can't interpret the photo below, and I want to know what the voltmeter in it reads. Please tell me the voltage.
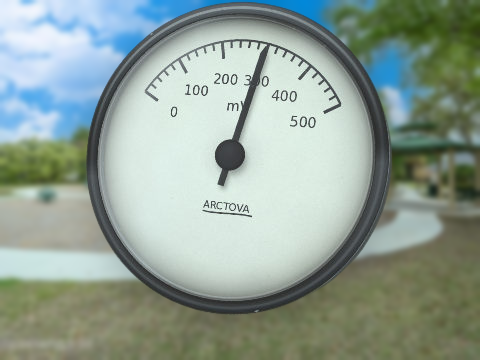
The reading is 300 mV
